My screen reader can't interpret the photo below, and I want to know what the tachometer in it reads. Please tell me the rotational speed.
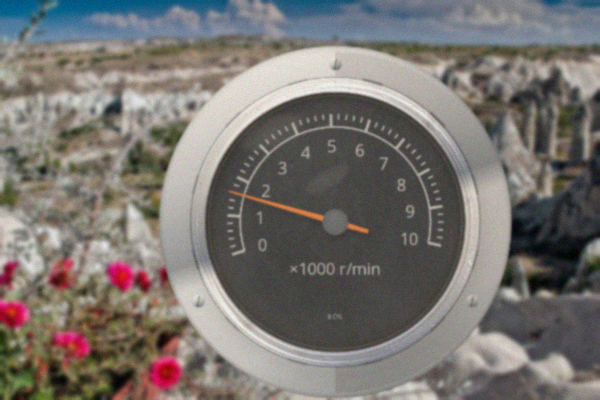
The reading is 1600 rpm
